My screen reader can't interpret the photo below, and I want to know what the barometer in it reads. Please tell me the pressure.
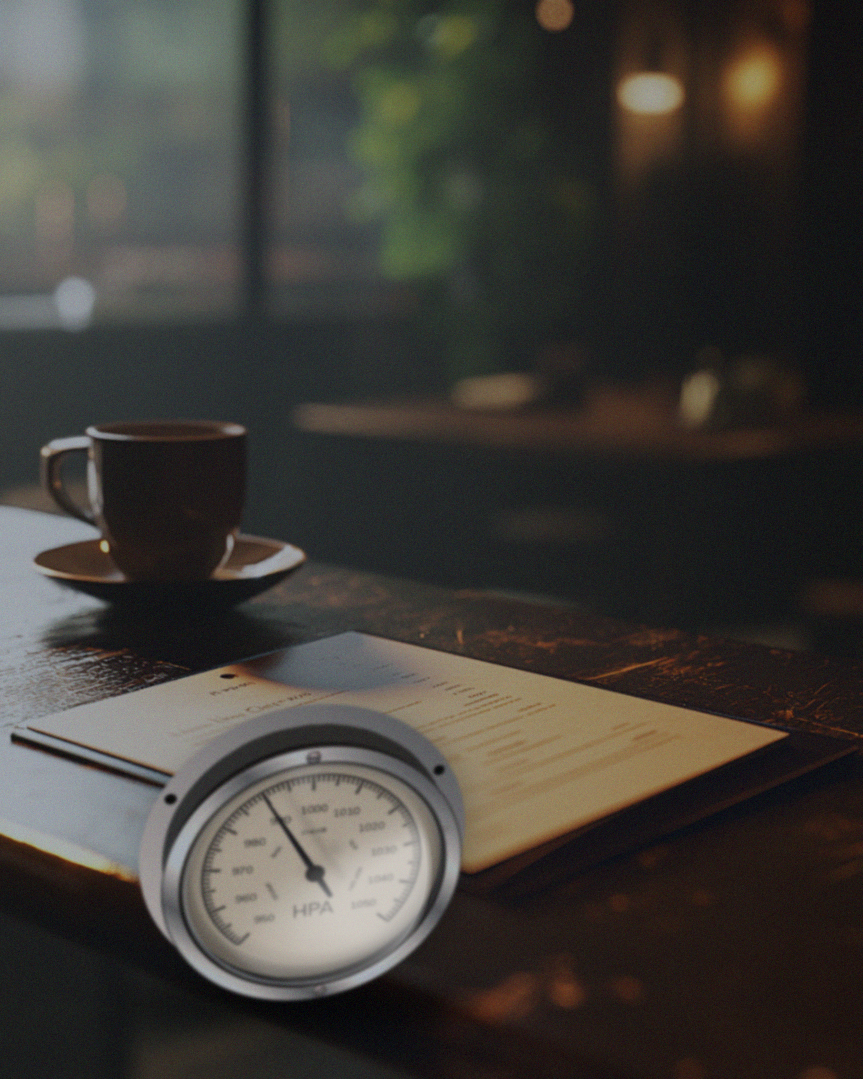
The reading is 990 hPa
